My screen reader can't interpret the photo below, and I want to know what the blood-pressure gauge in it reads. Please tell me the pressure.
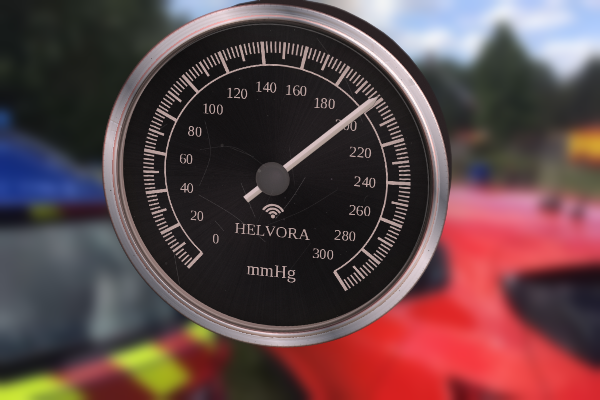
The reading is 198 mmHg
